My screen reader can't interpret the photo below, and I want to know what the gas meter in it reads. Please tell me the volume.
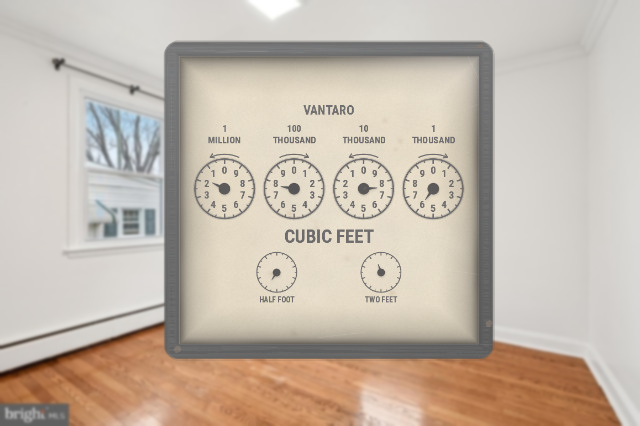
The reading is 177600 ft³
